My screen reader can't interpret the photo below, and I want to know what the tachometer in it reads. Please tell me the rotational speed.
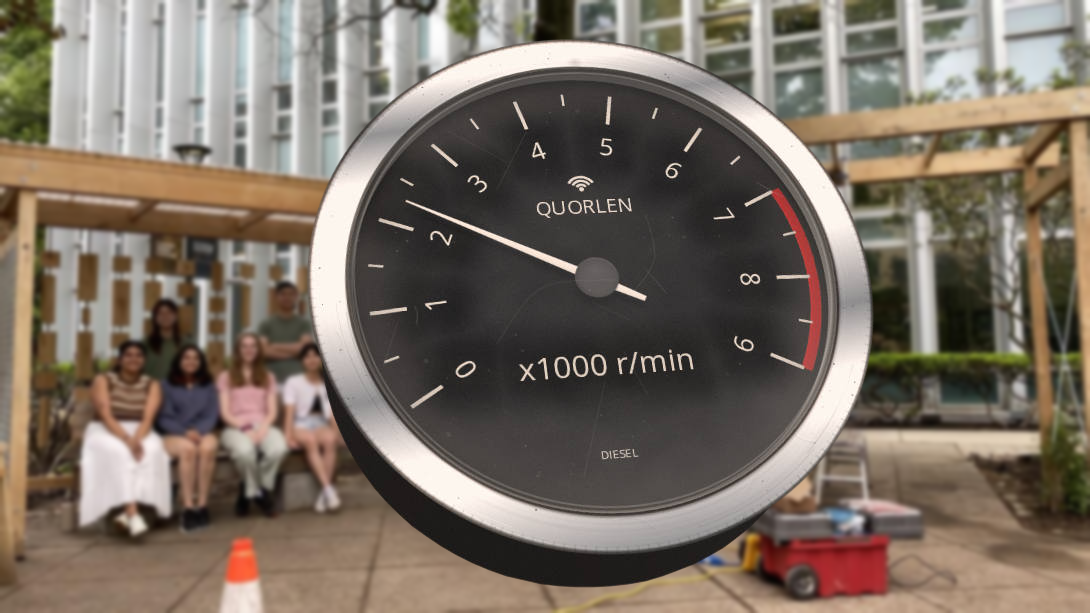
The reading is 2250 rpm
